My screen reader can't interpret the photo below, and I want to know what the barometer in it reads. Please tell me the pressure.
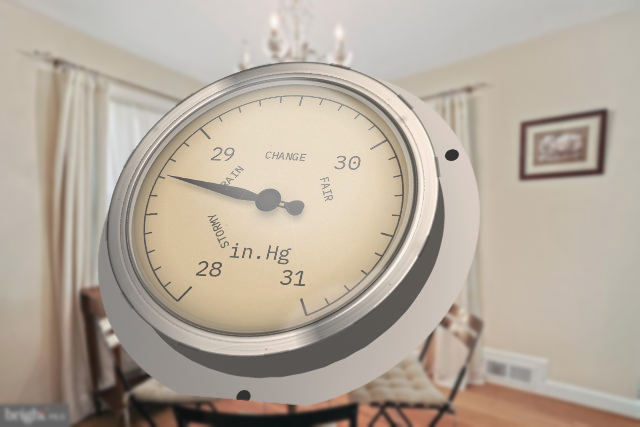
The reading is 28.7 inHg
